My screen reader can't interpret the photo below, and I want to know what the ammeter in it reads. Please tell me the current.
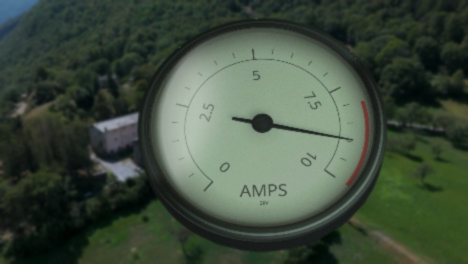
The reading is 9 A
